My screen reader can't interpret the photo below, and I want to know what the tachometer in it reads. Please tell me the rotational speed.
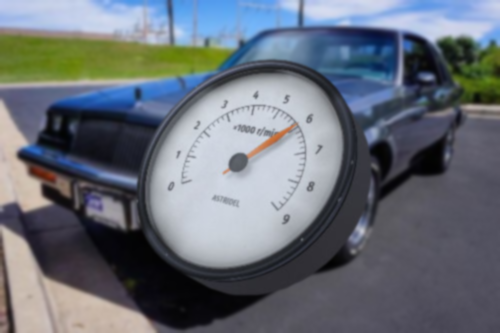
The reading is 6000 rpm
